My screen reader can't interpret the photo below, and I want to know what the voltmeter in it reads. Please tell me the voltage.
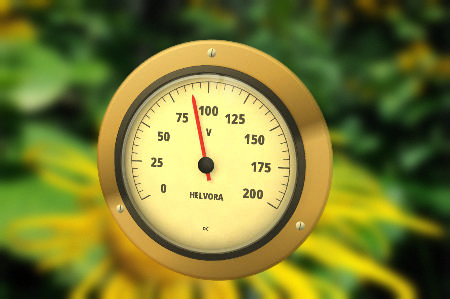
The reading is 90 V
